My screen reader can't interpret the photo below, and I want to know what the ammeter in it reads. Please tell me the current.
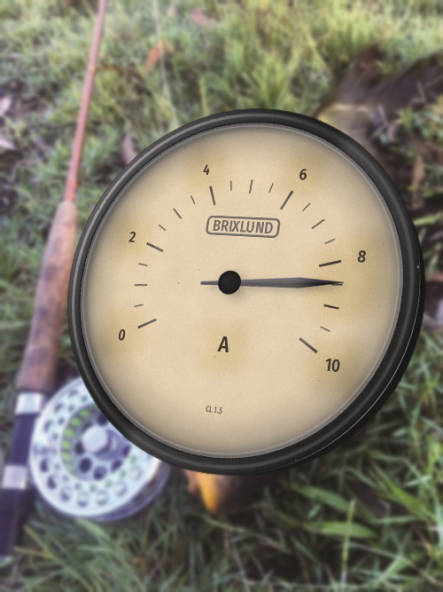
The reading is 8.5 A
